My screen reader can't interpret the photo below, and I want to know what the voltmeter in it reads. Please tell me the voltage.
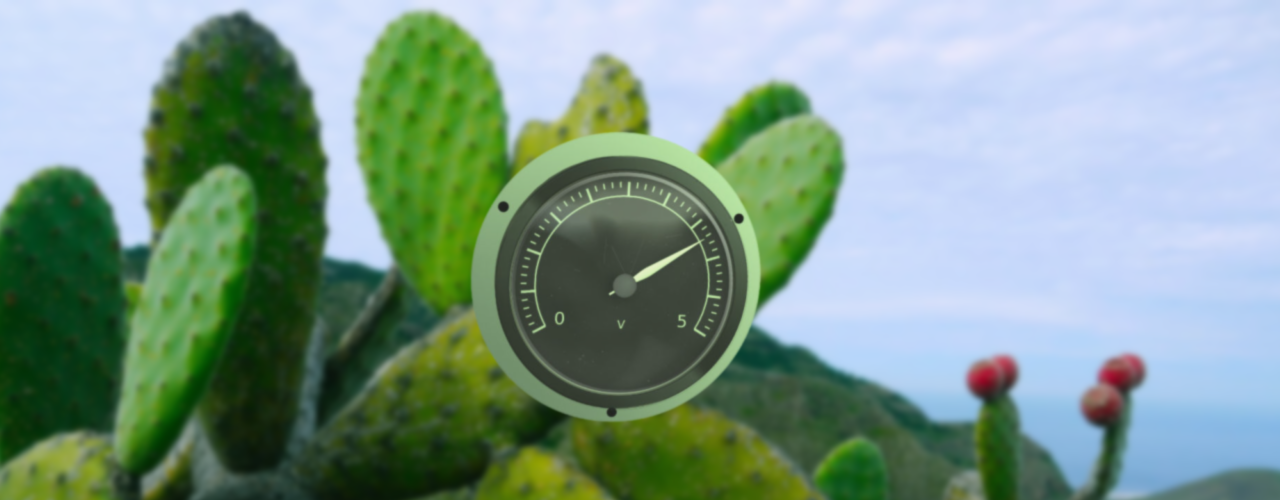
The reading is 3.7 V
